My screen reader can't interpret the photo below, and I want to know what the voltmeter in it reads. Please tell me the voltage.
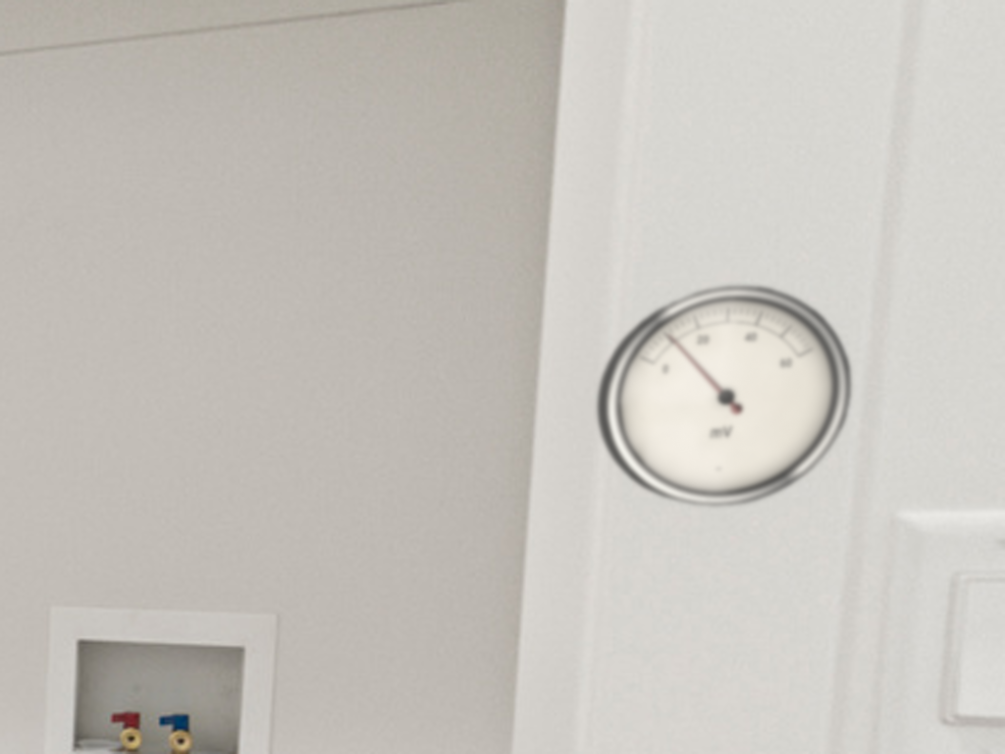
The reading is 10 mV
